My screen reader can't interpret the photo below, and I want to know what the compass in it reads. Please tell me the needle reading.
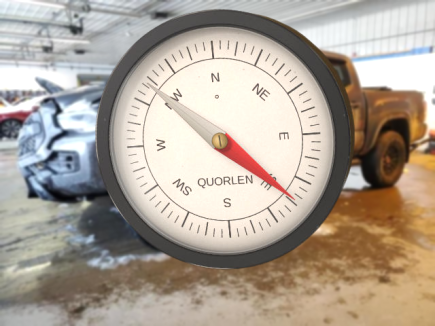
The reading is 132.5 °
